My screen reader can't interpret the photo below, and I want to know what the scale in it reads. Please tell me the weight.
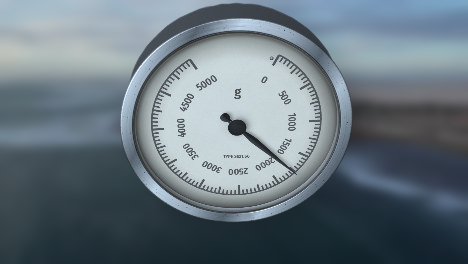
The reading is 1750 g
